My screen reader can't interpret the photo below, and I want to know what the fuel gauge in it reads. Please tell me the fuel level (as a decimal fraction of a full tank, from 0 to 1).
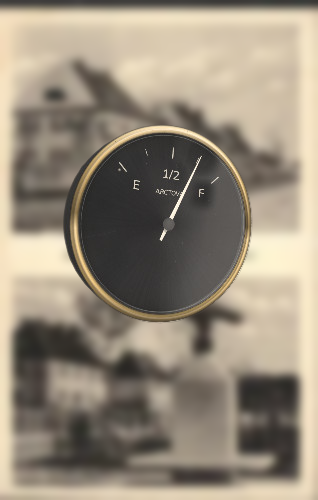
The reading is 0.75
